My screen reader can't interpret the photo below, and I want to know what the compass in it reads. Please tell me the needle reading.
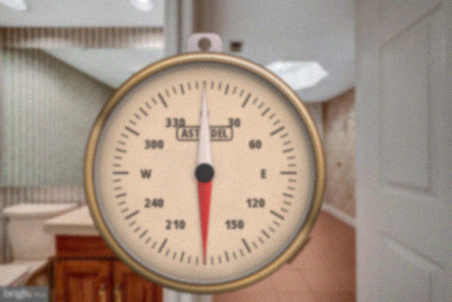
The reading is 180 °
